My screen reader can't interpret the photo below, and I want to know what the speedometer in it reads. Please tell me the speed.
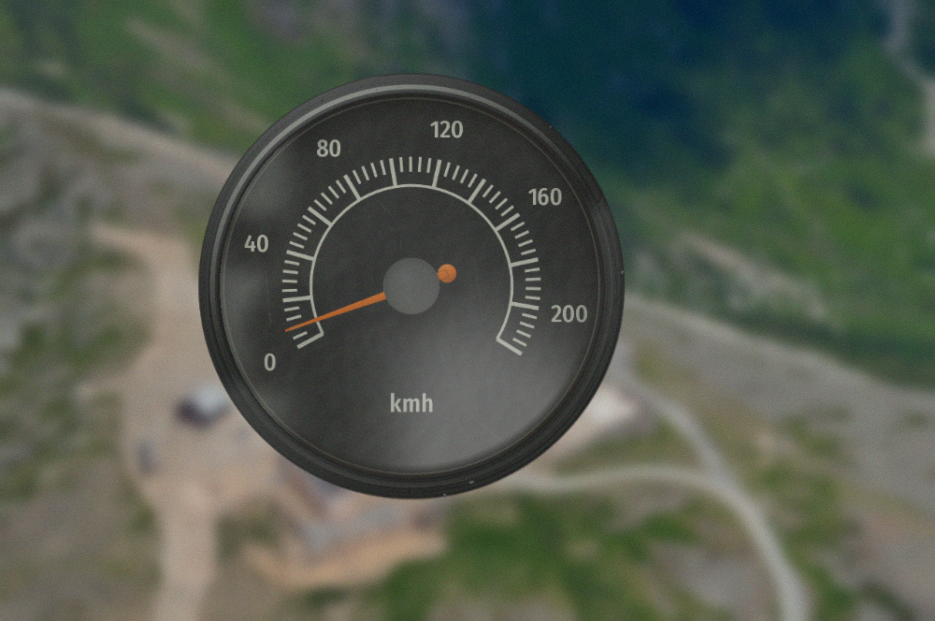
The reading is 8 km/h
